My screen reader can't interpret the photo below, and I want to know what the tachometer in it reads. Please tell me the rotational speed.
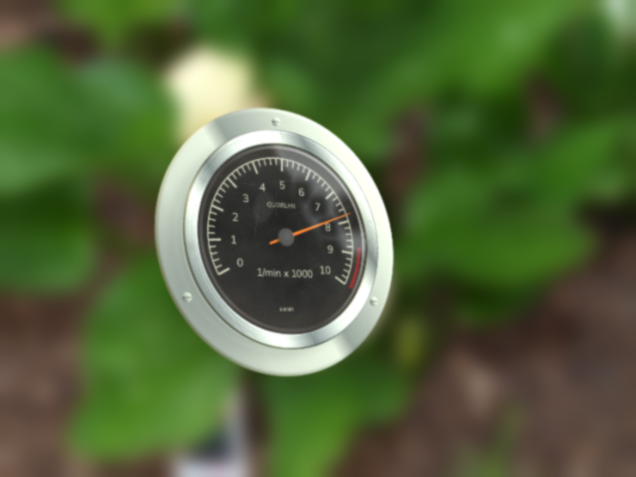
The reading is 7800 rpm
